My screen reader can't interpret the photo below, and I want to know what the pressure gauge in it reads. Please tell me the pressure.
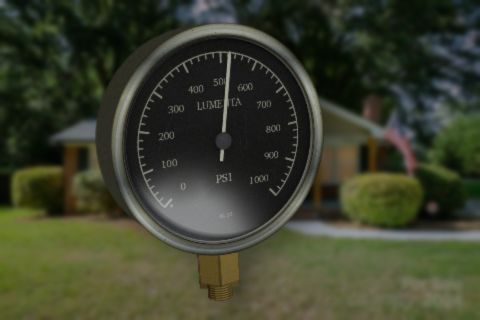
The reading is 520 psi
